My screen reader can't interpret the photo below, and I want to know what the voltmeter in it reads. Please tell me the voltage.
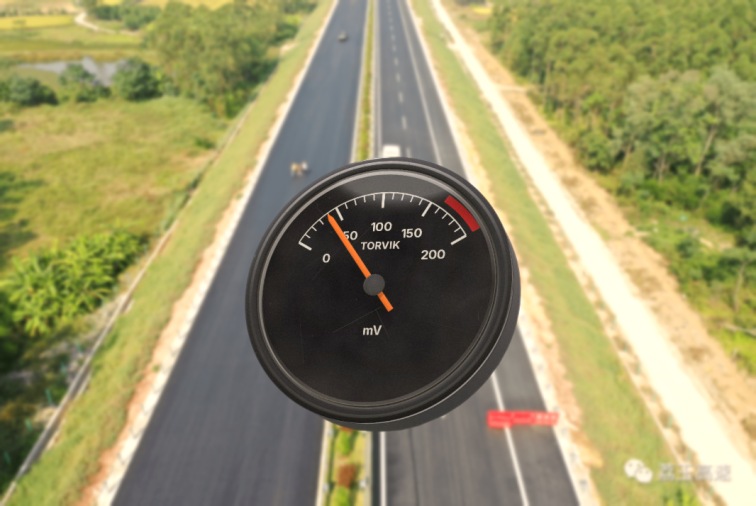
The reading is 40 mV
